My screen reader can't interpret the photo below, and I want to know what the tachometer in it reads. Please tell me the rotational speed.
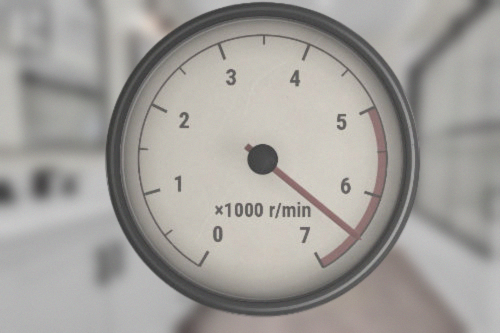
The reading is 6500 rpm
